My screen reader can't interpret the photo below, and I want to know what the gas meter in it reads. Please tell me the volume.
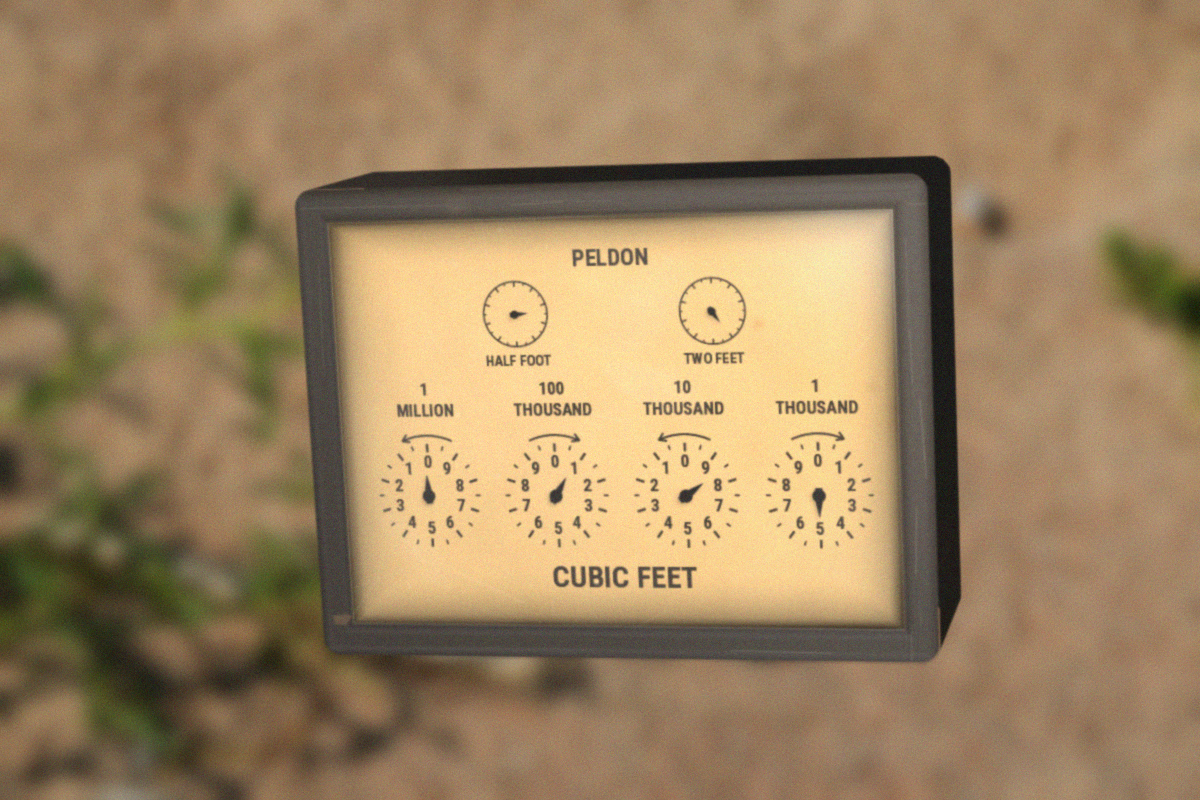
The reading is 8500 ft³
